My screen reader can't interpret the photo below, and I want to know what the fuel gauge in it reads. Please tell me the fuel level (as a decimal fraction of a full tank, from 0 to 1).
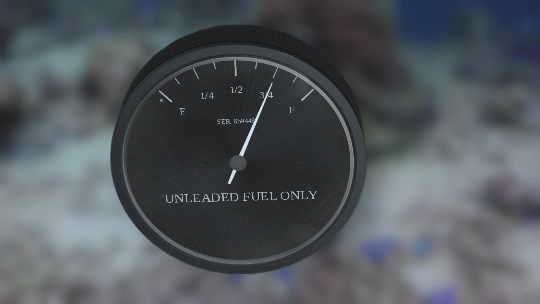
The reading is 0.75
